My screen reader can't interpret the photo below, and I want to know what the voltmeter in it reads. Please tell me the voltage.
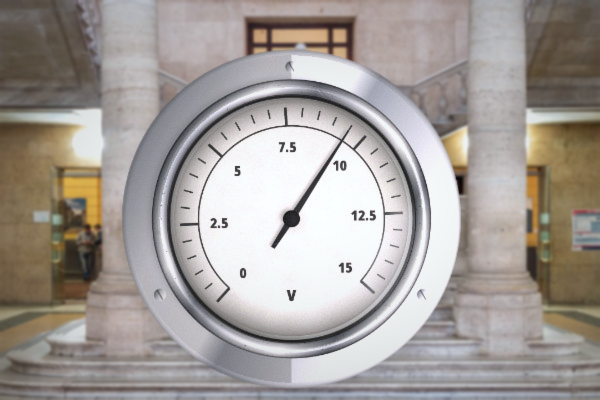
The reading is 9.5 V
